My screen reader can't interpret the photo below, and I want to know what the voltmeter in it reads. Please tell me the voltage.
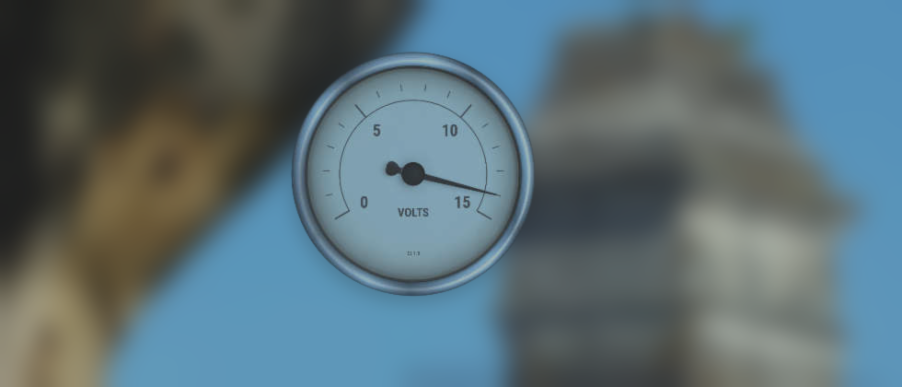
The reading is 14 V
